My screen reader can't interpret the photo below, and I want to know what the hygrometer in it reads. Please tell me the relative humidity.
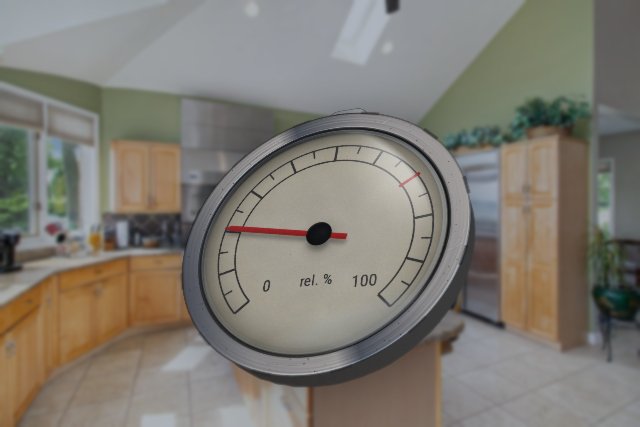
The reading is 20 %
